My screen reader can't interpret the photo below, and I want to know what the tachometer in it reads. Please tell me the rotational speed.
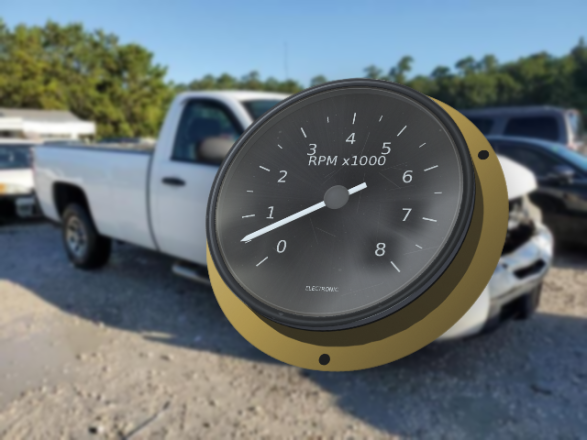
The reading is 500 rpm
